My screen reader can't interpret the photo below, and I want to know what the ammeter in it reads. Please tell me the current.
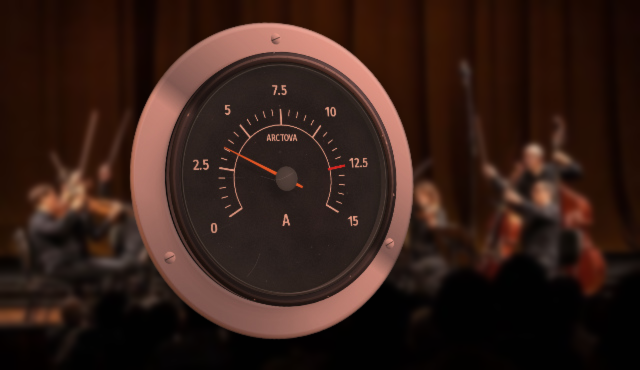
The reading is 3.5 A
